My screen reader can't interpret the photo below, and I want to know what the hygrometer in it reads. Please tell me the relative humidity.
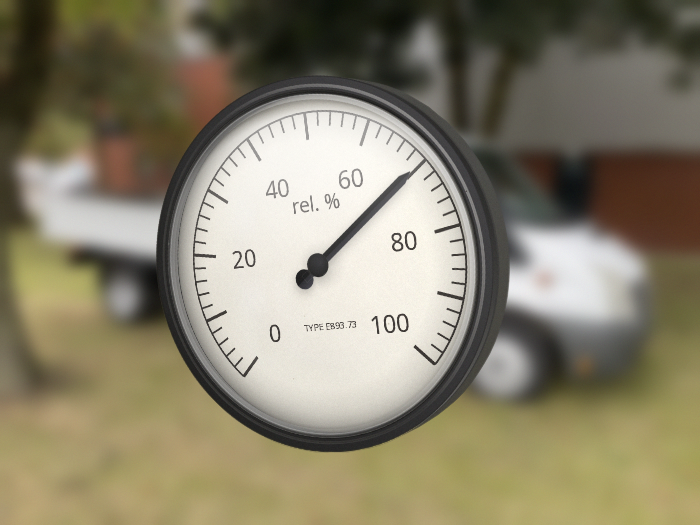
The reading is 70 %
